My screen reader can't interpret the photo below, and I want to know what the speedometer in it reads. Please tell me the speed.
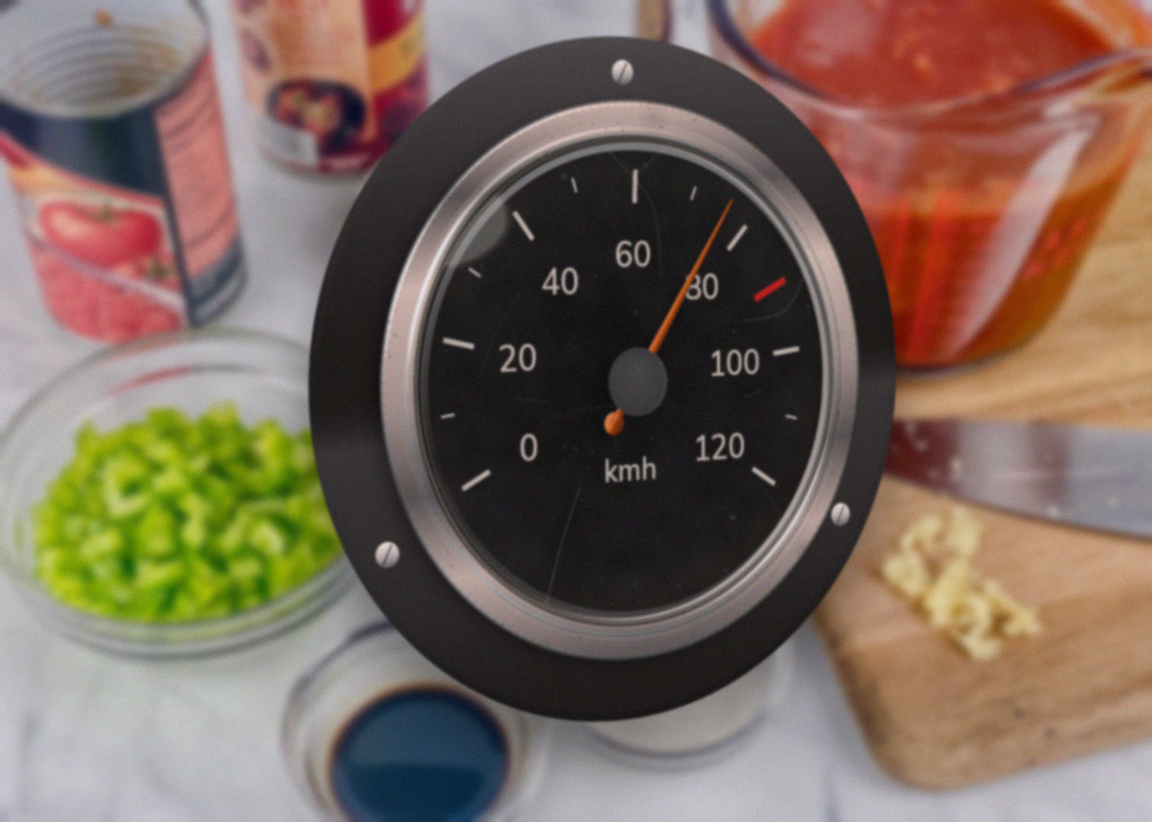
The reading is 75 km/h
